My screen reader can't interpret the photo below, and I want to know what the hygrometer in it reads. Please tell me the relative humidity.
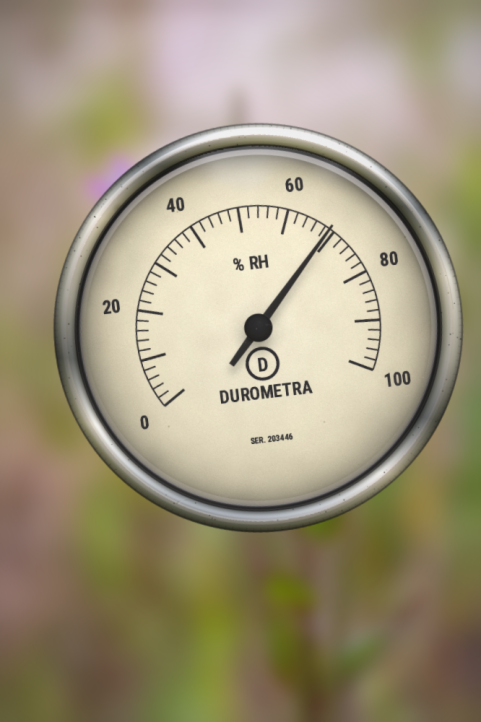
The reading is 69 %
